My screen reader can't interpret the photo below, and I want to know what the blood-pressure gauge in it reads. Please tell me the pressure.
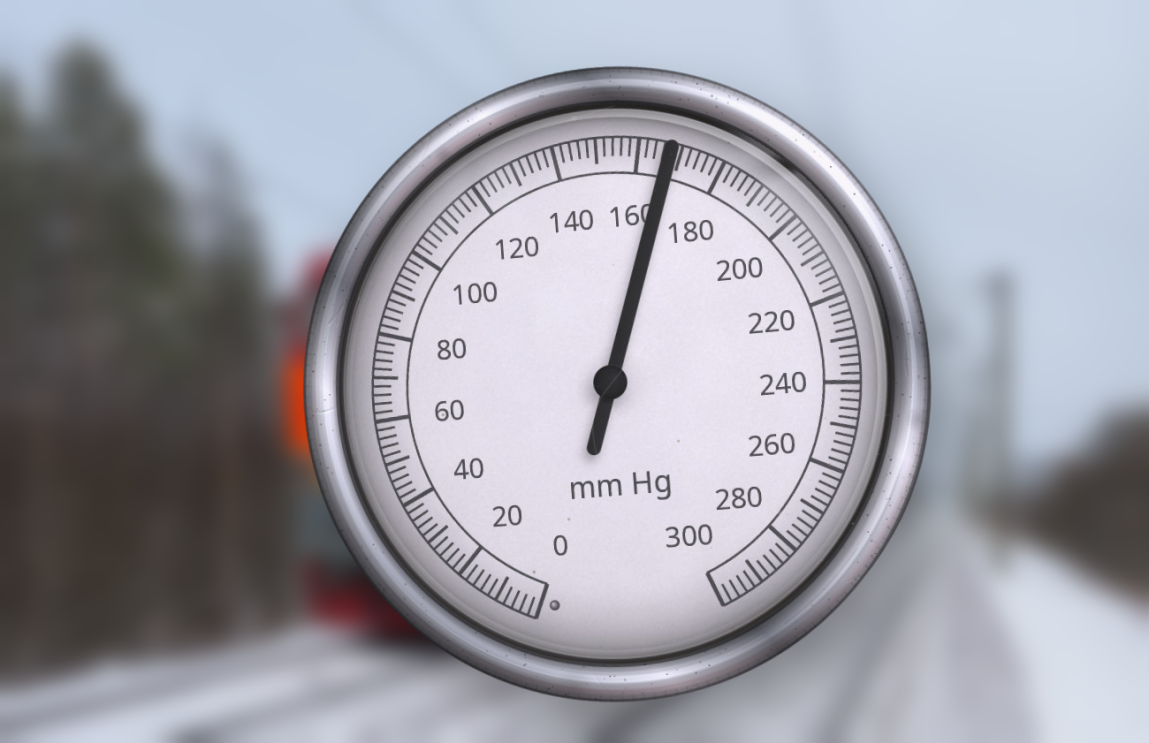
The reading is 168 mmHg
